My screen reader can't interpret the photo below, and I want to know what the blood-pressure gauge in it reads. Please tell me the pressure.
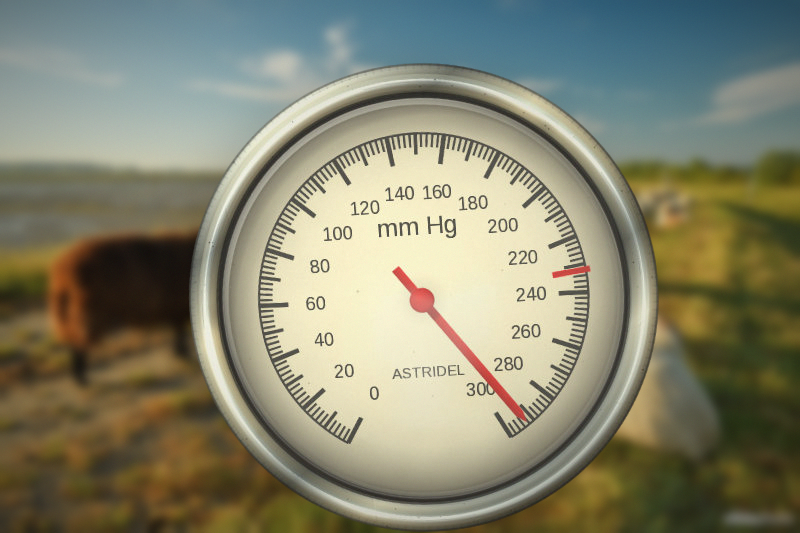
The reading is 292 mmHg
